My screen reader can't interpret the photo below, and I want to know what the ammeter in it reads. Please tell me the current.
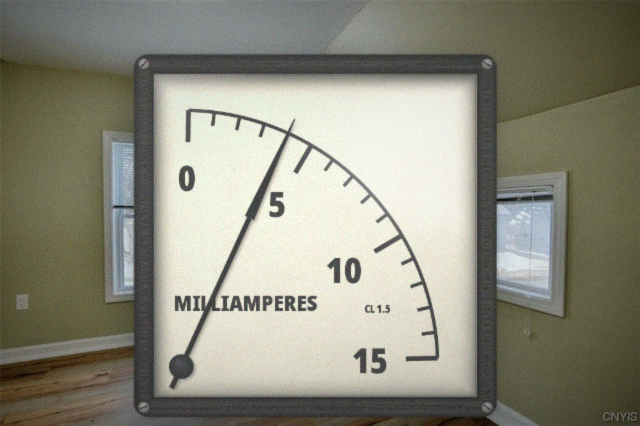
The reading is 4 mA
